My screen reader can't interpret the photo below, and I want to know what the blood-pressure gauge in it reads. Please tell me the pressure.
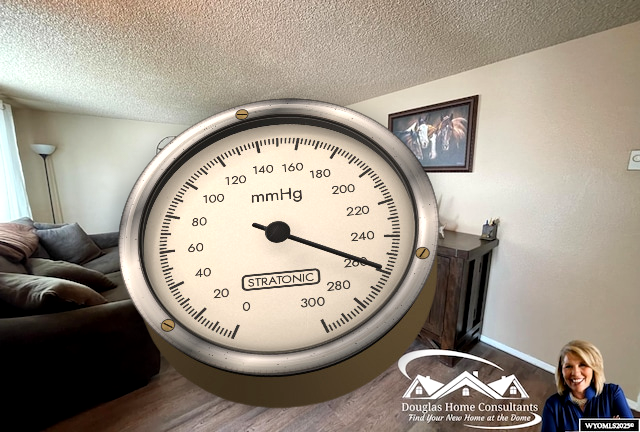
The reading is 260 mmHg
